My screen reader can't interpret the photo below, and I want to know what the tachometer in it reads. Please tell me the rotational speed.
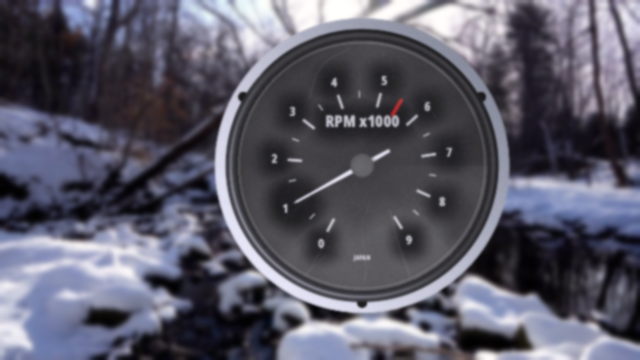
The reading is 1000 rpm
